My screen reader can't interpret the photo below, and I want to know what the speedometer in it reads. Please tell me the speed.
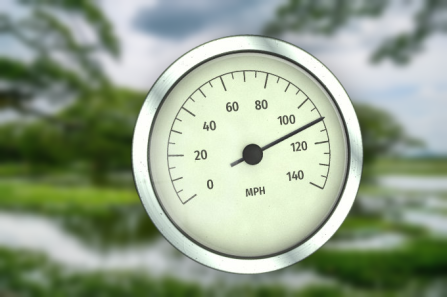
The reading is 110 mph
